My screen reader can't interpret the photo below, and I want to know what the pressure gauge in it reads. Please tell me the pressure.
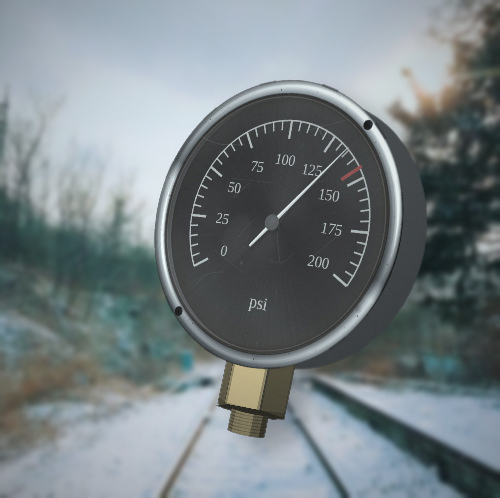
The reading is 135 psi
